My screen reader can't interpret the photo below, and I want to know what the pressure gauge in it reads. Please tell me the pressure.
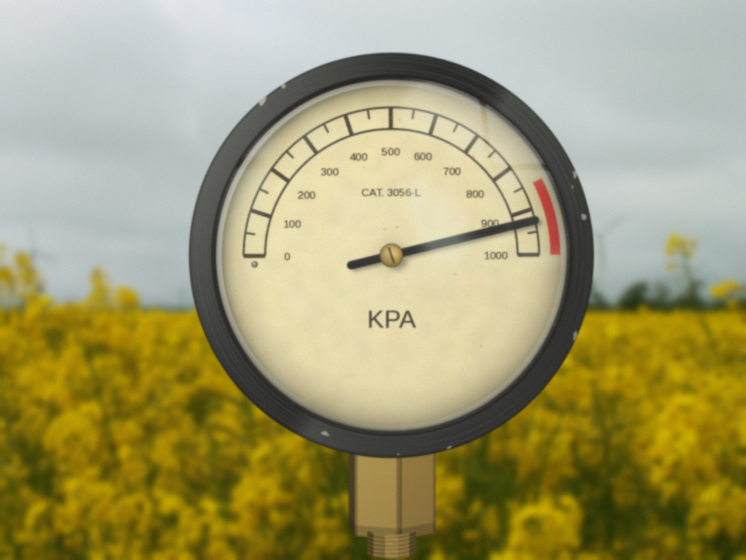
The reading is 925 kPa
